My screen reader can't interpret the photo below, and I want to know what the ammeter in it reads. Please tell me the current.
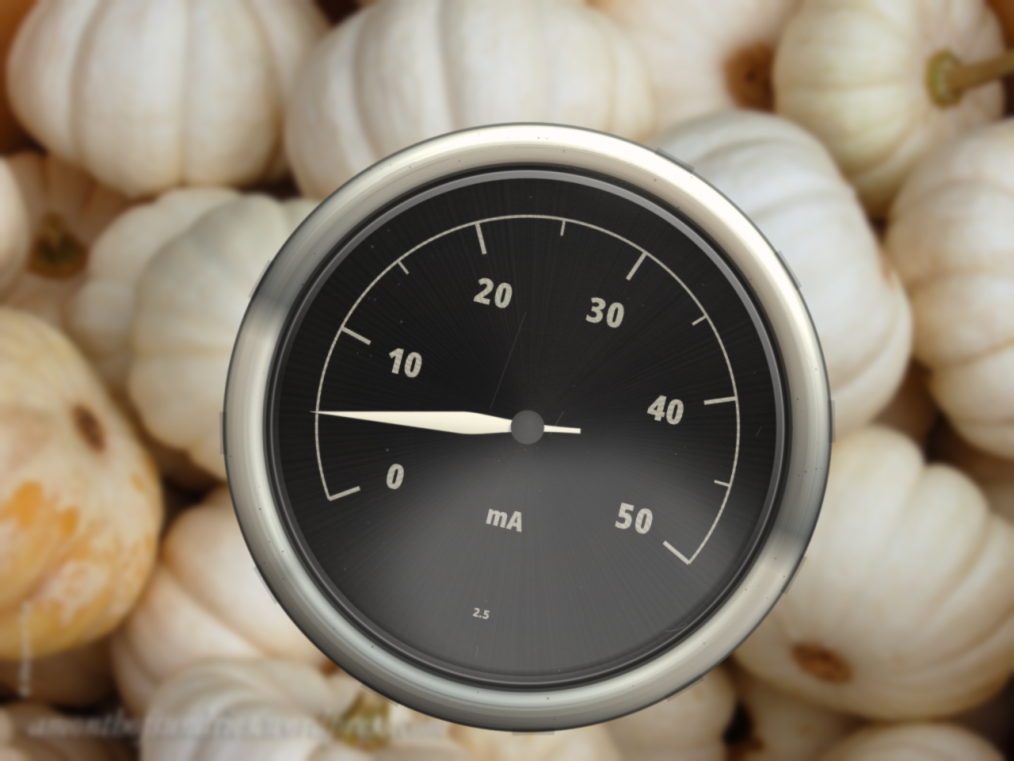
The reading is 5 mA
